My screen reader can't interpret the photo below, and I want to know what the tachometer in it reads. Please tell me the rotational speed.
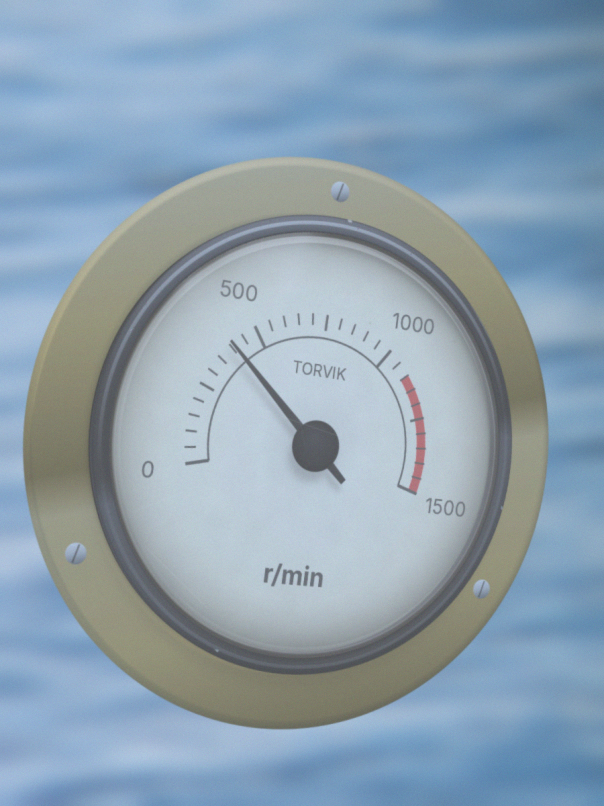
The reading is 400 rpm
